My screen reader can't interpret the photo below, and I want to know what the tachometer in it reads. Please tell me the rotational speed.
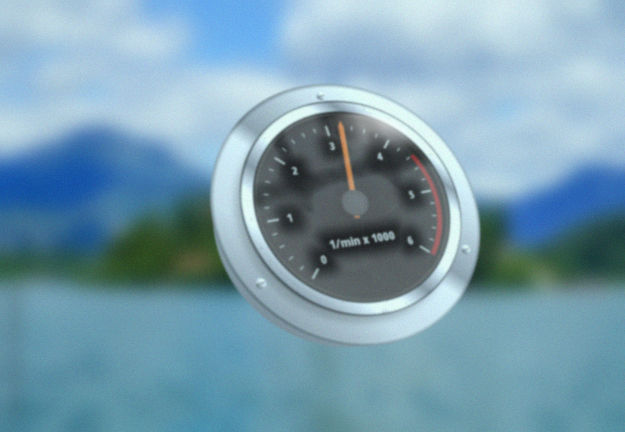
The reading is 3200 rpm
